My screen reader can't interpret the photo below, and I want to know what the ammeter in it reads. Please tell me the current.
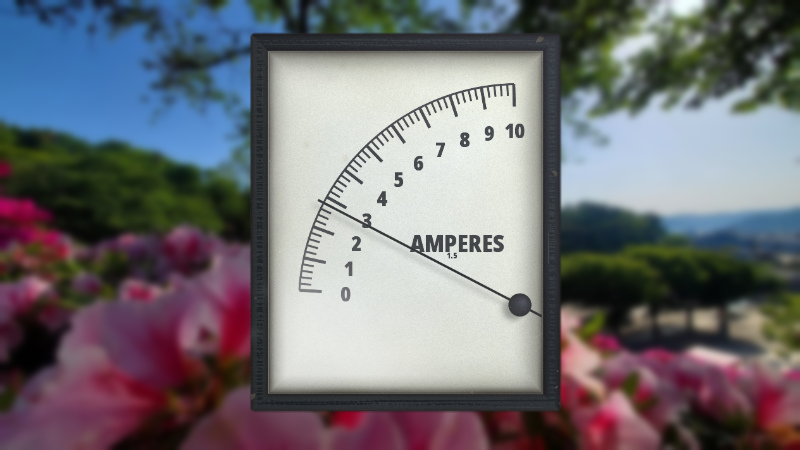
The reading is 2.8 A
